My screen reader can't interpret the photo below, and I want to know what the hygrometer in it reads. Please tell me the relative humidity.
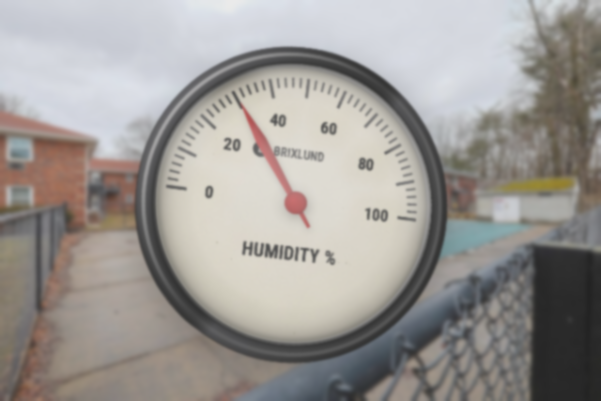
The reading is 30 %
